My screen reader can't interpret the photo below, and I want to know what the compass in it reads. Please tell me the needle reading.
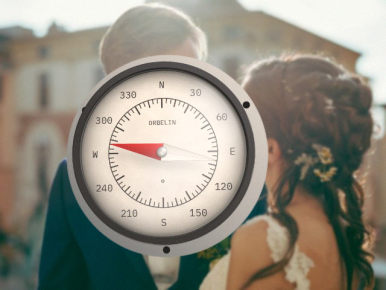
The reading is 280 °
